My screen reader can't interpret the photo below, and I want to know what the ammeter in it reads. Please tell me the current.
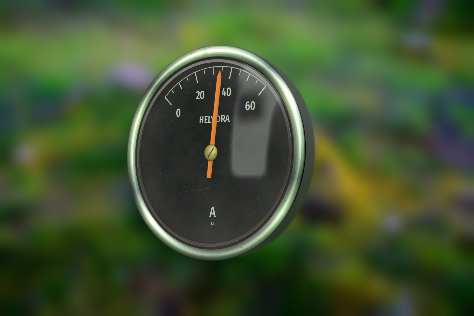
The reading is 35 A
